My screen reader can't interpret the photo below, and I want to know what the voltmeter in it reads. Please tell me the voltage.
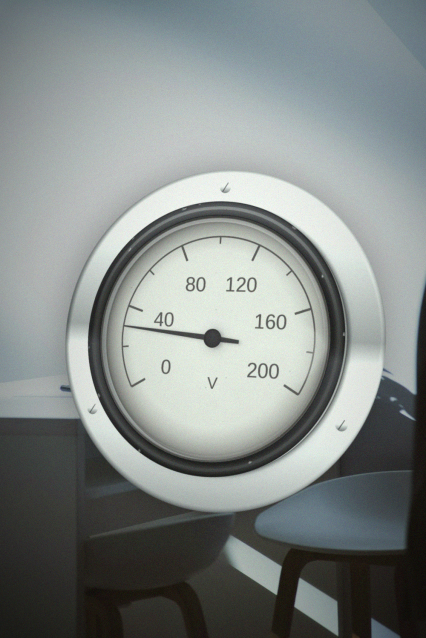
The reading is 30 V
